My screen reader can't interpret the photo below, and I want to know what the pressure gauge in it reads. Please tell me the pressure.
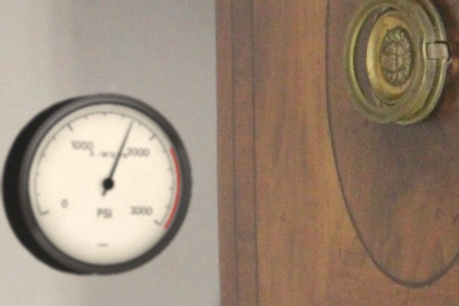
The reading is 1700 psi
